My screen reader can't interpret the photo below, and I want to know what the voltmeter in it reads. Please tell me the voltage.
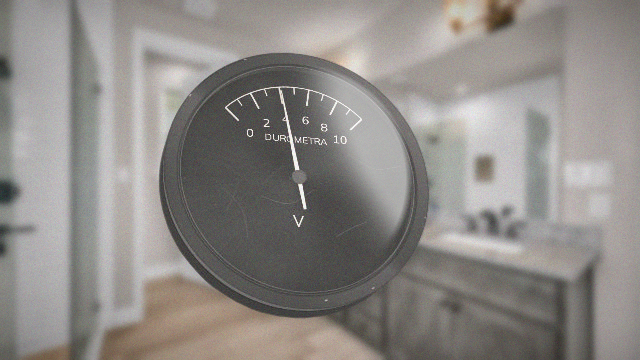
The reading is 4 V
